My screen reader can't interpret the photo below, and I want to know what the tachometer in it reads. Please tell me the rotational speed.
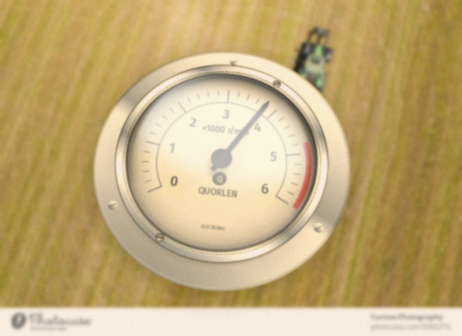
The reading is 3800 rpm
